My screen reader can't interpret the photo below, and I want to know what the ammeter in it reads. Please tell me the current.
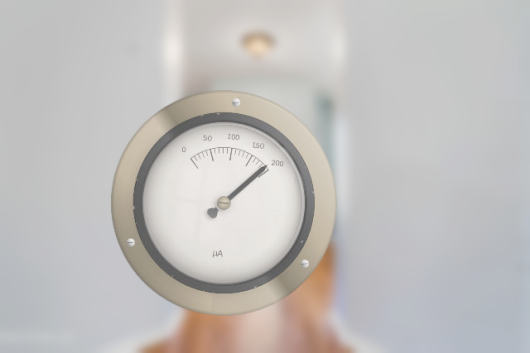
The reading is 190 µA
